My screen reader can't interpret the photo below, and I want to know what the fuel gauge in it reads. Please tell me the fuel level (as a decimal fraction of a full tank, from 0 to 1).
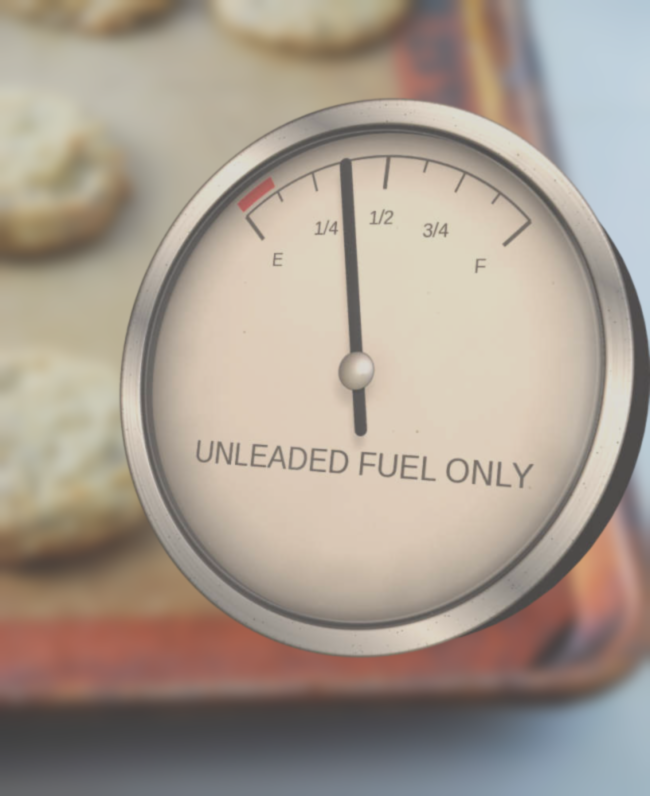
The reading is 0.375
